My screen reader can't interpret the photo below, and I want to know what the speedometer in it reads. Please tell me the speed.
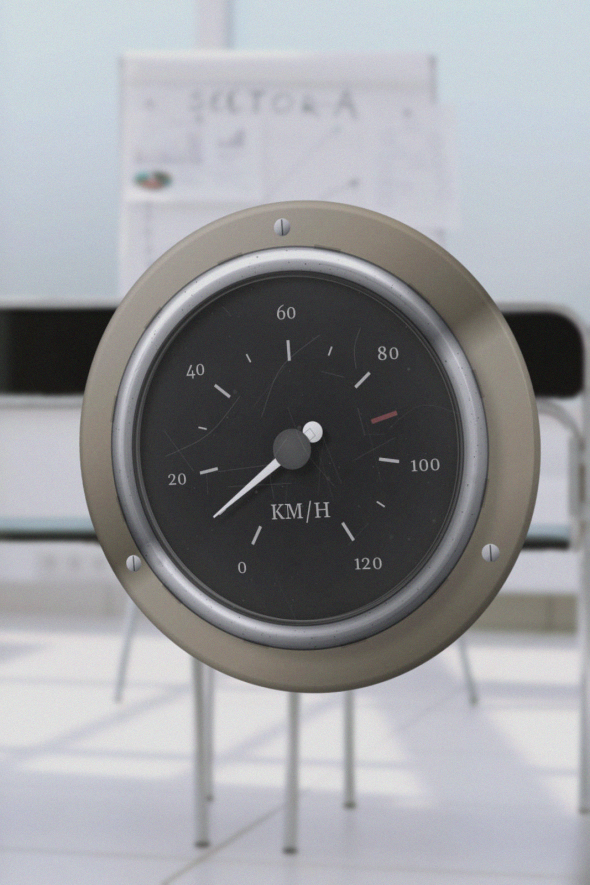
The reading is 10 km/h
